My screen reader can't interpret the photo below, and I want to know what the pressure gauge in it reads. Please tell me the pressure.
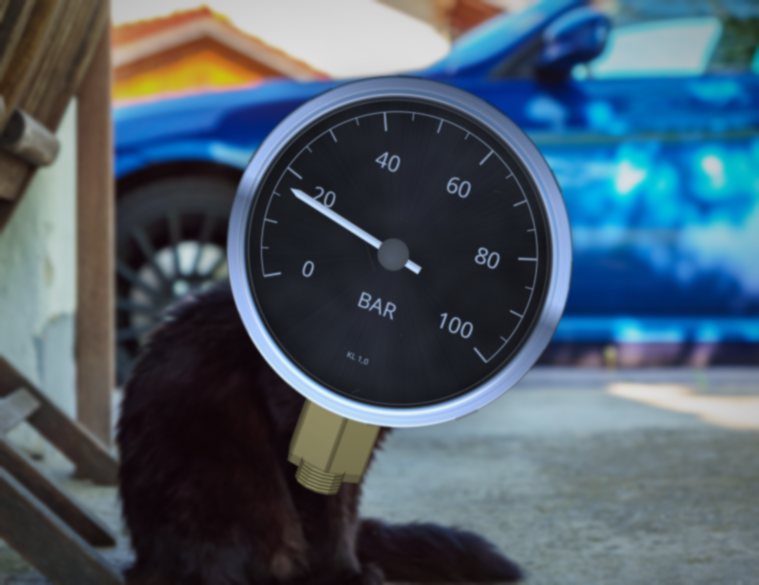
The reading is 17.5 bar
